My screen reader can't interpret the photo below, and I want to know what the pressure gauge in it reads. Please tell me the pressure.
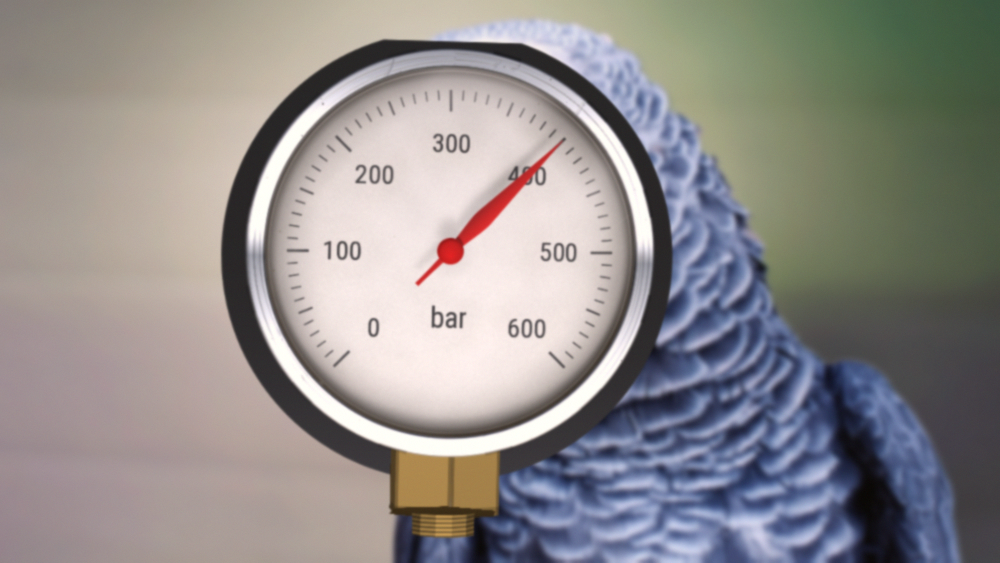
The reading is 400 bar
